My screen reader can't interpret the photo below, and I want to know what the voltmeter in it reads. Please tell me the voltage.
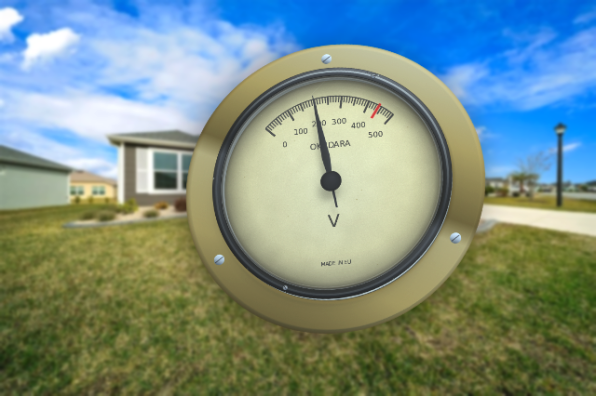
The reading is 200 V
